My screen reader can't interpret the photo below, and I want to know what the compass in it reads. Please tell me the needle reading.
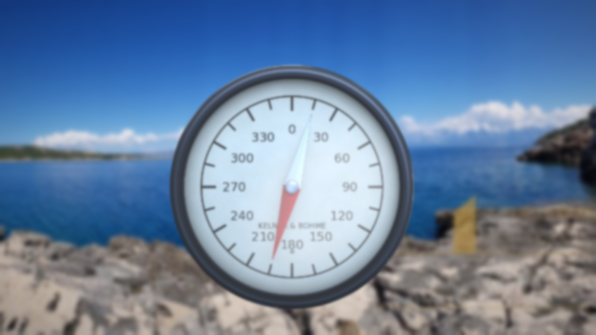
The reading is 195 °
